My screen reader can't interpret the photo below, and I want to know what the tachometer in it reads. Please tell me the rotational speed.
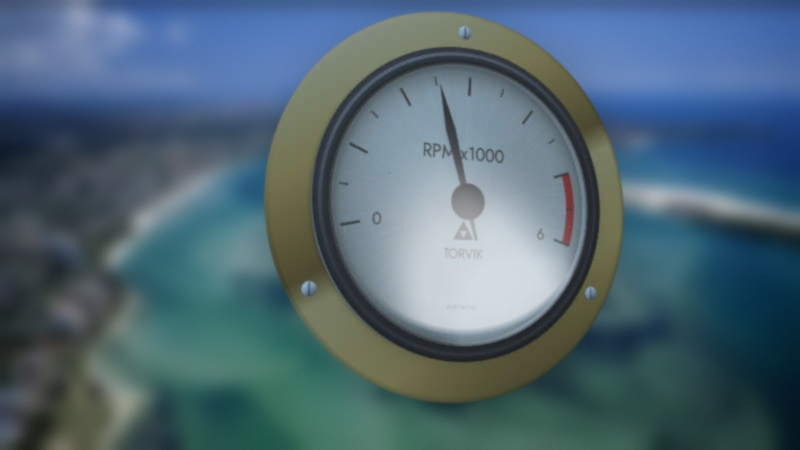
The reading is 2500 rpm
